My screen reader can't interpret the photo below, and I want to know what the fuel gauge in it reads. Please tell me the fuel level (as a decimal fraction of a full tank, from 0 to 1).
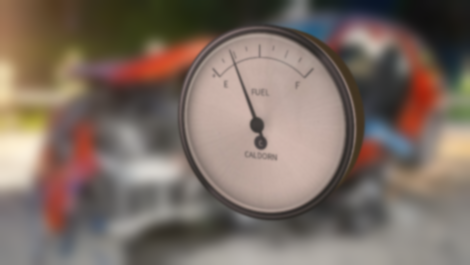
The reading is 0.25
